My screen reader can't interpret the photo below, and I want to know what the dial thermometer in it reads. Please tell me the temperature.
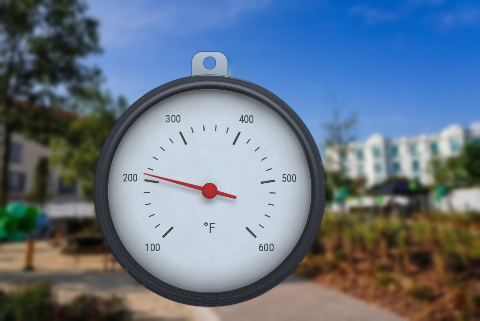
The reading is 210 °F
